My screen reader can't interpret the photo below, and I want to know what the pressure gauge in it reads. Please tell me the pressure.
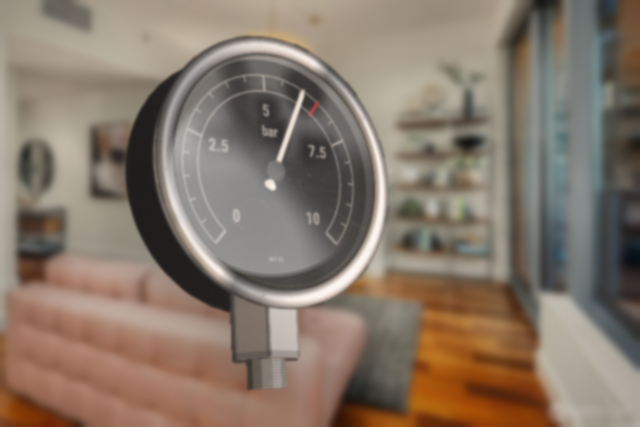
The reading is 6 bar
